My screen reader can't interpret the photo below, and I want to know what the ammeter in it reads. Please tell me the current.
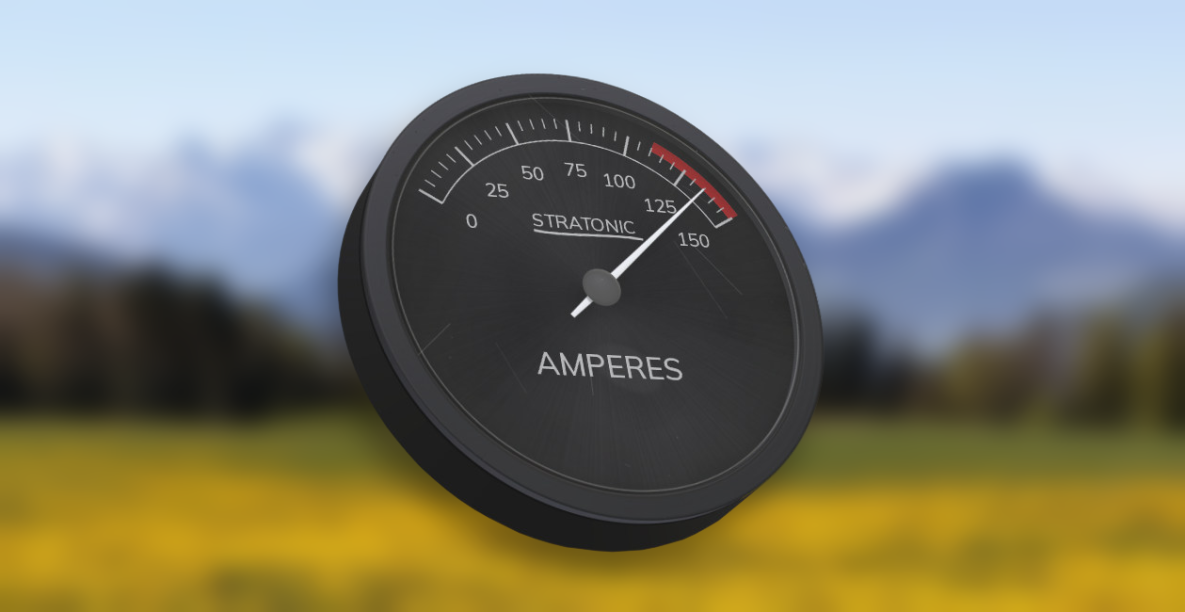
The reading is 135 A
